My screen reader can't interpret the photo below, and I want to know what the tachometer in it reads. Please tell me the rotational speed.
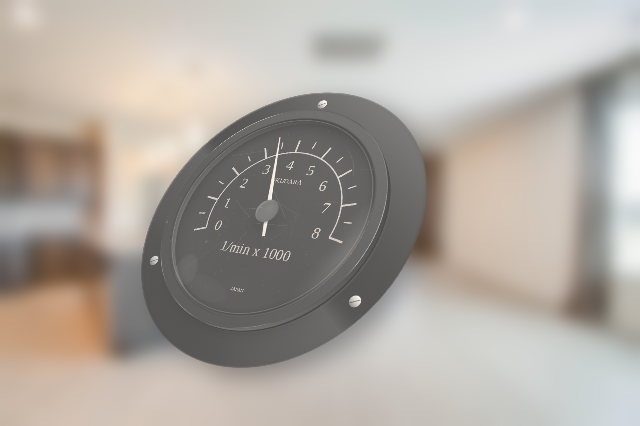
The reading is 3500 rpm
